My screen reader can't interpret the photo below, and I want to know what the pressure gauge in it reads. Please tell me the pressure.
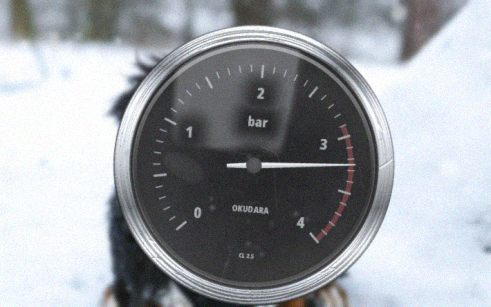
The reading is 3.25 bar
